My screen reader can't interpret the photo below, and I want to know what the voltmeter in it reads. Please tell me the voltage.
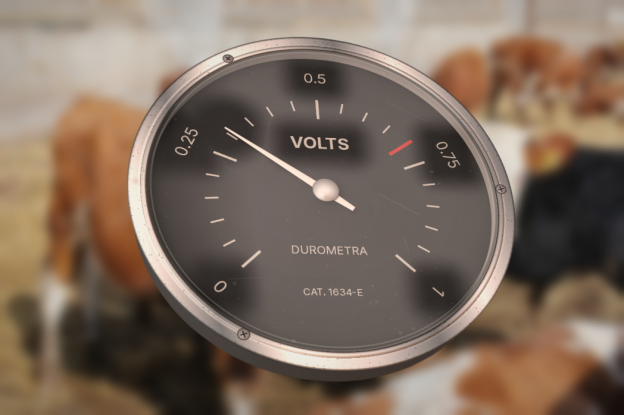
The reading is 0.3 V
